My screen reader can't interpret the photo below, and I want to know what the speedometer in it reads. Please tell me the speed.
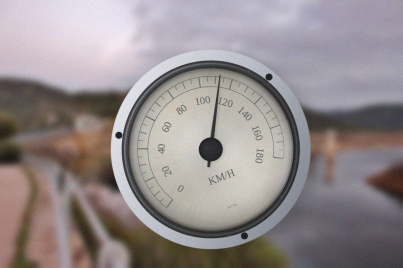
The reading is 112.5 km/h
